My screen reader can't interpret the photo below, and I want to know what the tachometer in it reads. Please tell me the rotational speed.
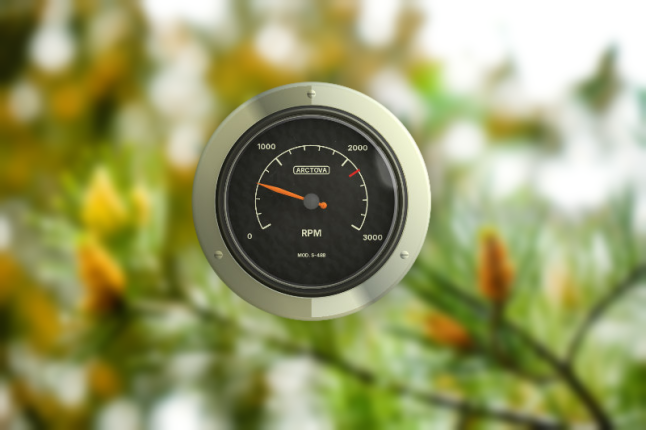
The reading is 600 rpm
